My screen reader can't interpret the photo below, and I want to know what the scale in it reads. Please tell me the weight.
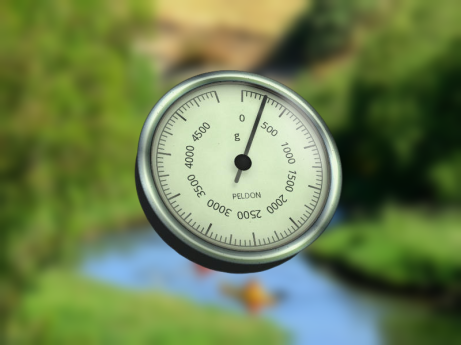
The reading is 250 g
